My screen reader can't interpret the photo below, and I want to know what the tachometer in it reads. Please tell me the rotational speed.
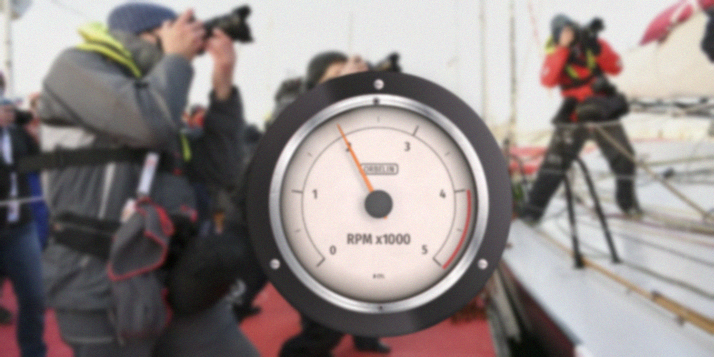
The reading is 2000 rpm
